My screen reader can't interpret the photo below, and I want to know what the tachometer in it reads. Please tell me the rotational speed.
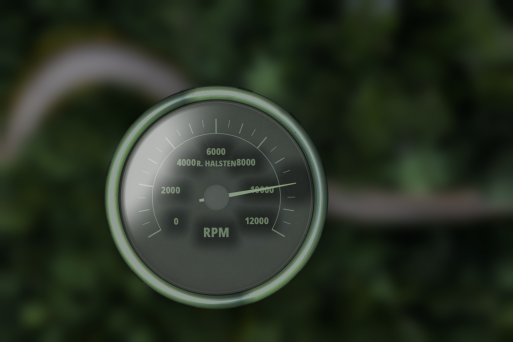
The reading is 10000 rpm
